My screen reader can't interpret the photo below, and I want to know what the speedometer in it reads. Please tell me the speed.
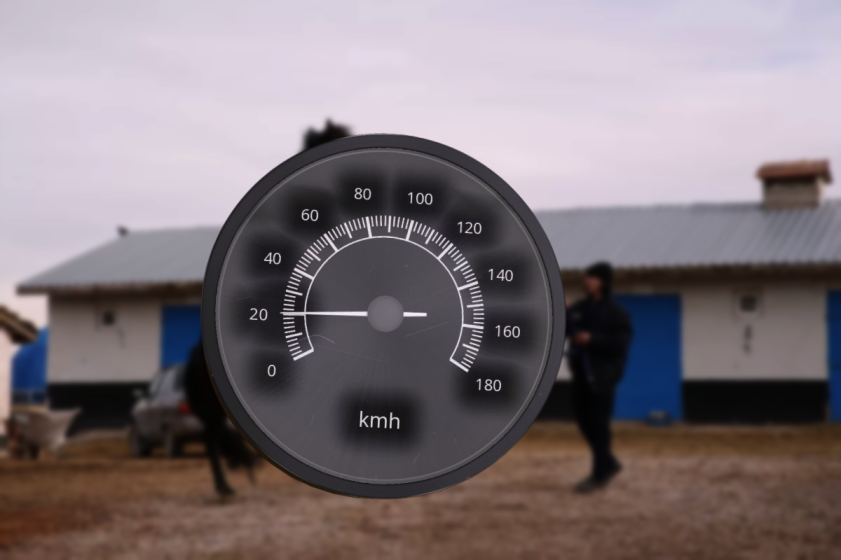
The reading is 20 km/h
